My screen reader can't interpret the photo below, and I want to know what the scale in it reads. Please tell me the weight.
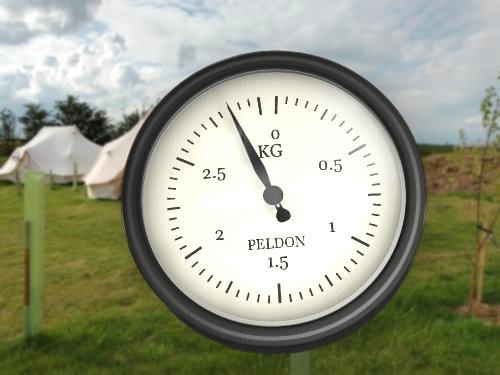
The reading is 2.85 kg
